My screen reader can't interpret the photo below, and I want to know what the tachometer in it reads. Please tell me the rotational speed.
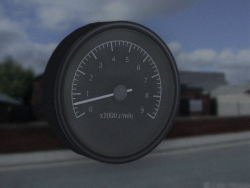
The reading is 600 rpm
